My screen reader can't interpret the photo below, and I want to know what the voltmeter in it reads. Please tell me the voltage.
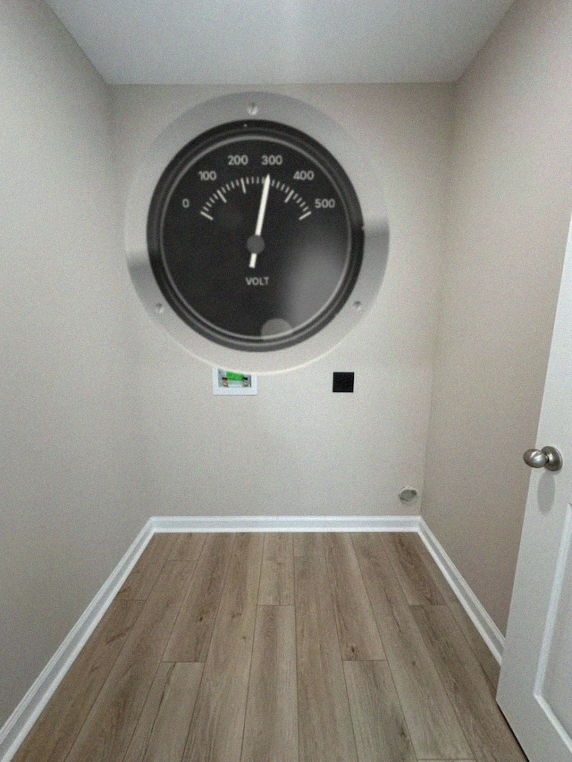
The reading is 300 V
